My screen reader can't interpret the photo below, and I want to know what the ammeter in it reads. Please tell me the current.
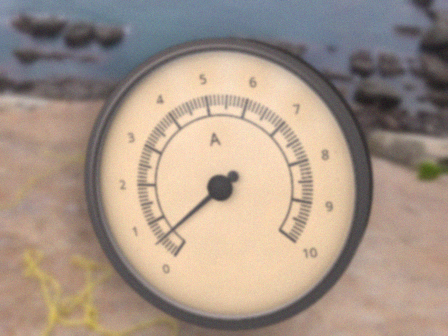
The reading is 0.5 A
